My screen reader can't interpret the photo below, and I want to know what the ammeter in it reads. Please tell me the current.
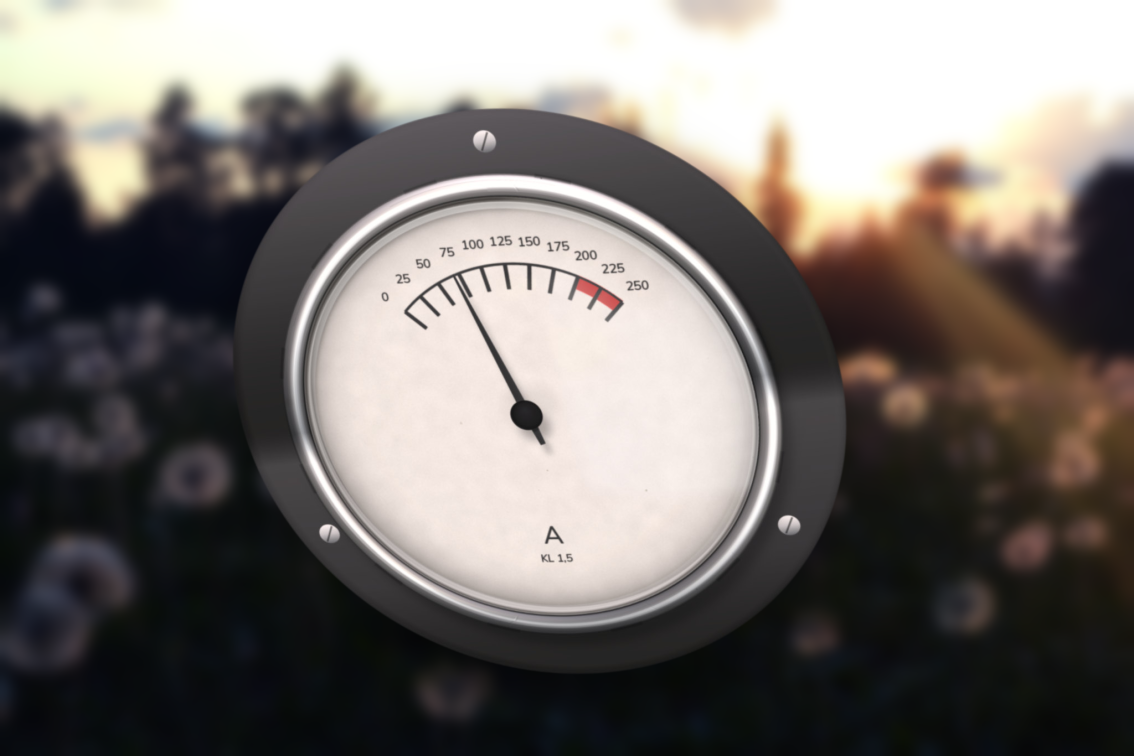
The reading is 75 A
